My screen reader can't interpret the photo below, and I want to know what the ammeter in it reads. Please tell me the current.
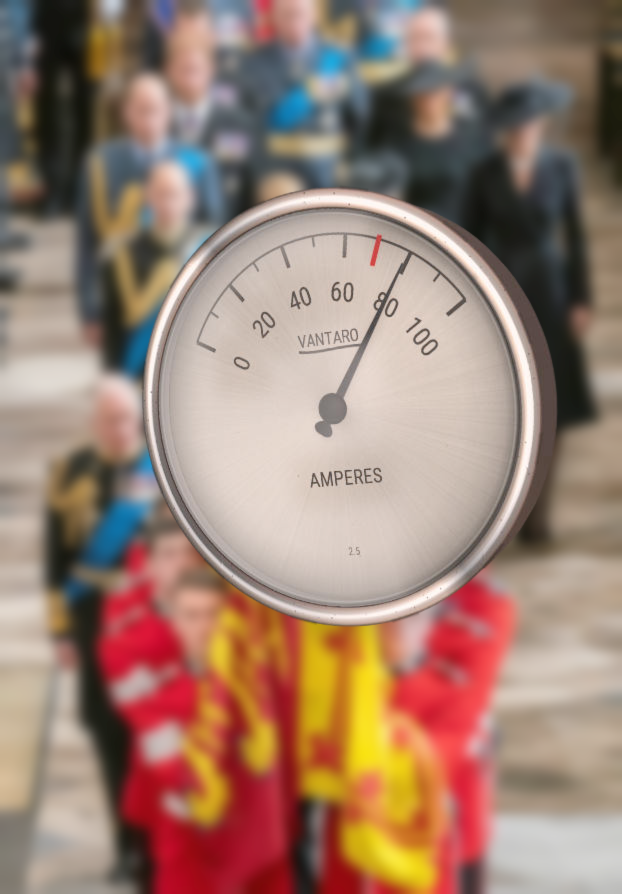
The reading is 80 A
